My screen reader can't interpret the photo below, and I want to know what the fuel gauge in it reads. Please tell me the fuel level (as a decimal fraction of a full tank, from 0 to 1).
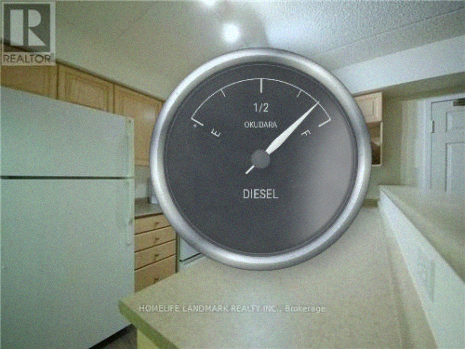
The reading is 0.875
